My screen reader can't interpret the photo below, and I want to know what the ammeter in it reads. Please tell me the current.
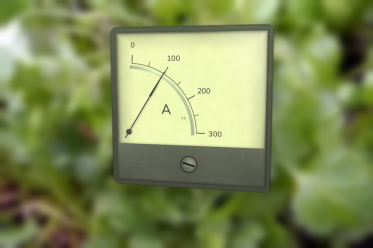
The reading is 100 A
